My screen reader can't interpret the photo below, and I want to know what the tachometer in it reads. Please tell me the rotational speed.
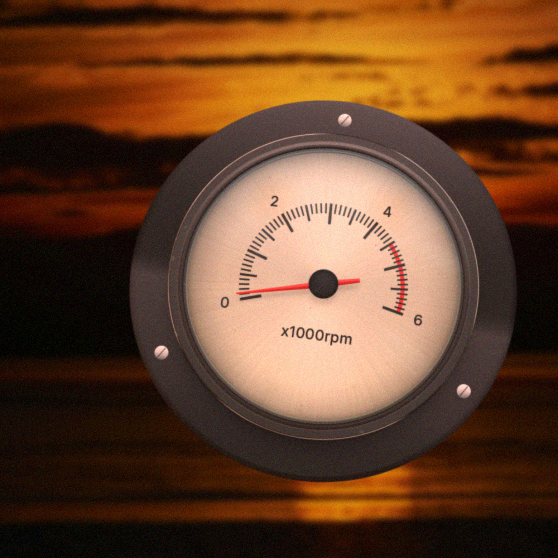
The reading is 100 rpm
